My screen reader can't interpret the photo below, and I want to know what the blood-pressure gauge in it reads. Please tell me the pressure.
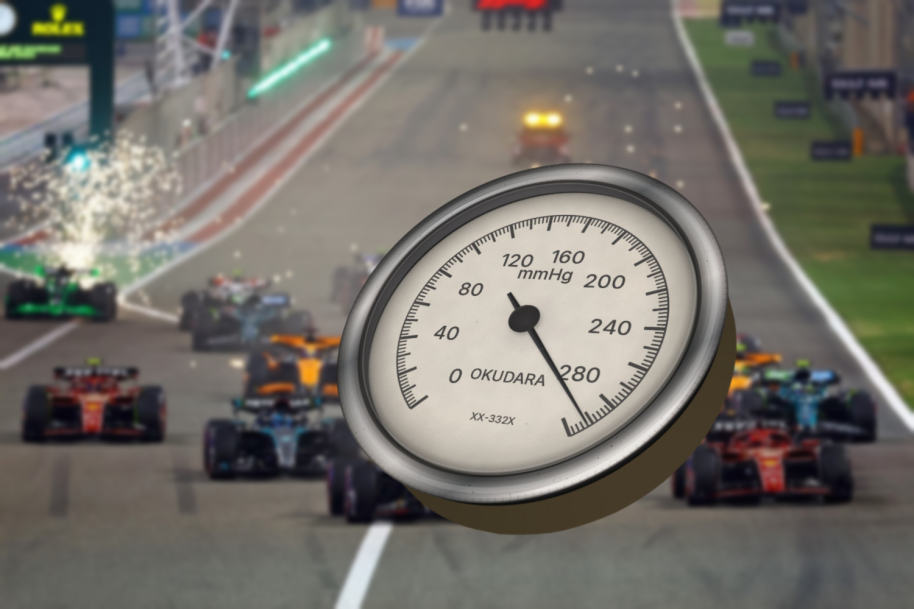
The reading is 292 mmHg
